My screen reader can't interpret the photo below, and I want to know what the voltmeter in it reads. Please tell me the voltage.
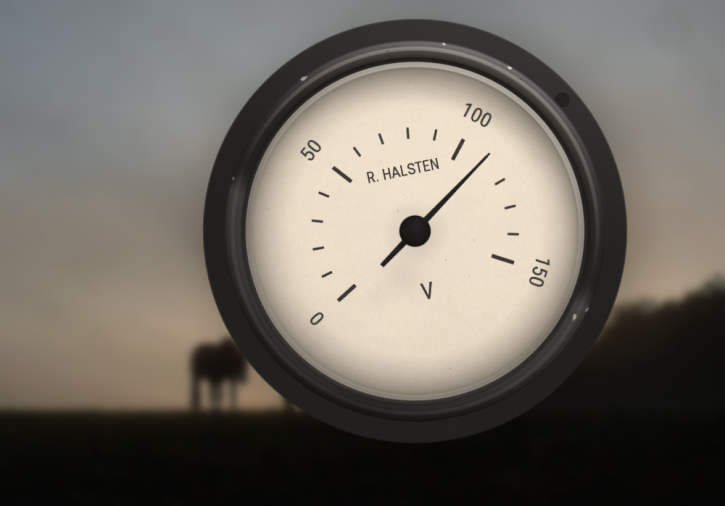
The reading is 110 V
